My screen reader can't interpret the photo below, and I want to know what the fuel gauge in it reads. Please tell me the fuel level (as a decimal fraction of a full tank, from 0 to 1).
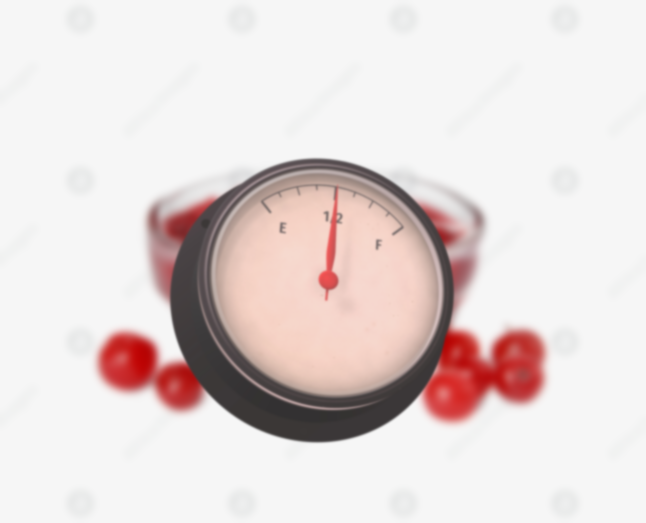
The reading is 0.5
